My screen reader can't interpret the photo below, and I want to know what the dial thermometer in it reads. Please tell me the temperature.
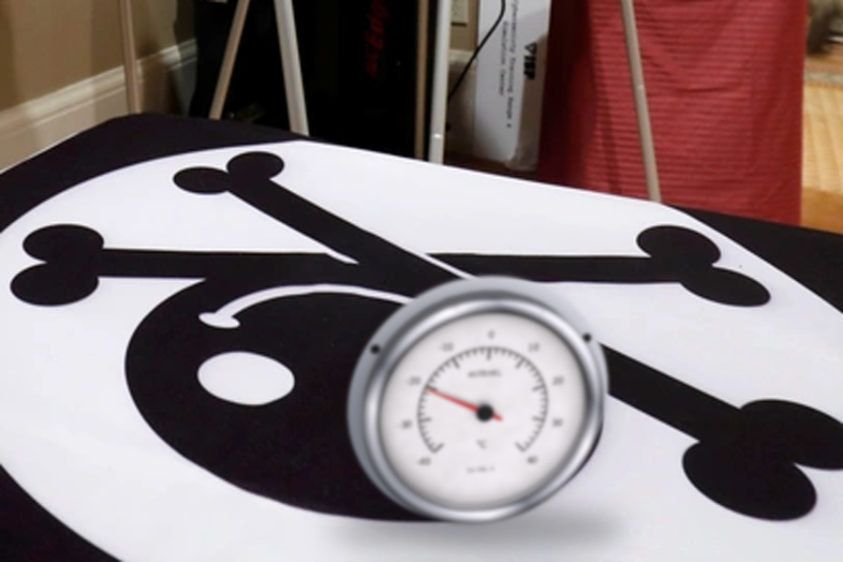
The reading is -20 °C
